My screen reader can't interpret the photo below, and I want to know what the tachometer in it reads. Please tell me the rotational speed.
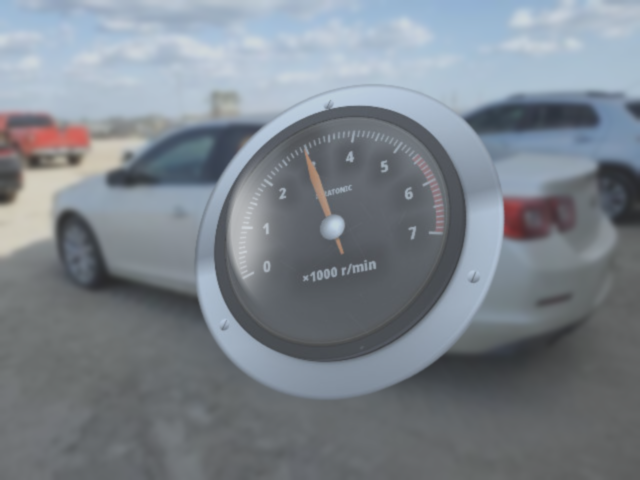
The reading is 3000 rpm
